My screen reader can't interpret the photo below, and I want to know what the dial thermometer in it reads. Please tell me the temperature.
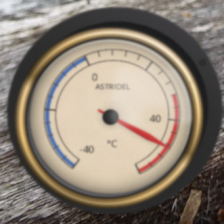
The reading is 48 °C
